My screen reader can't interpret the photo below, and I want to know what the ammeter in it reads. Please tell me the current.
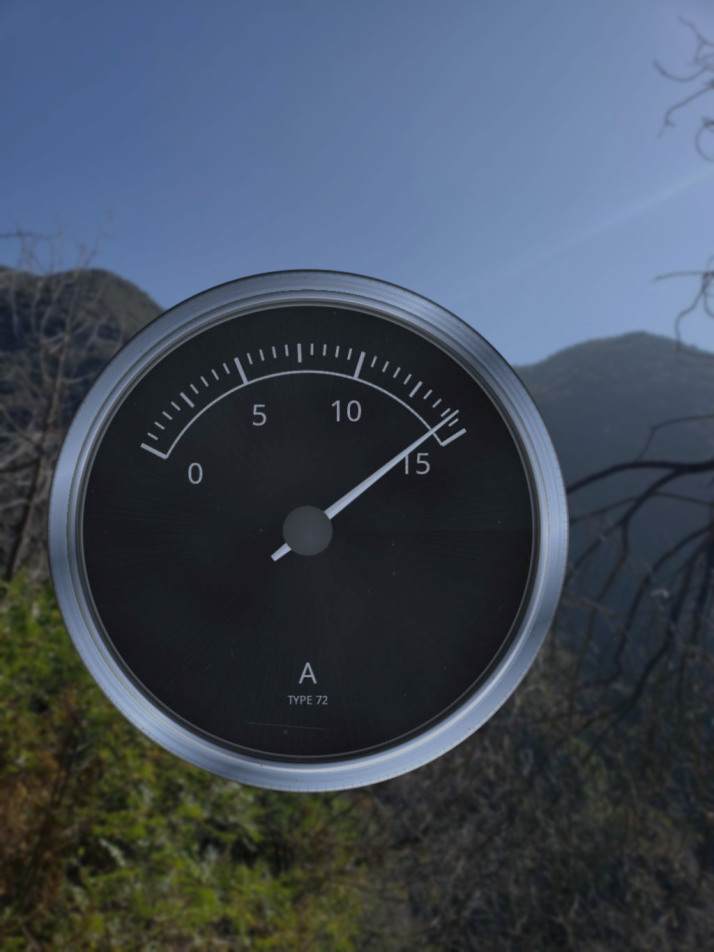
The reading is 14.25 A
